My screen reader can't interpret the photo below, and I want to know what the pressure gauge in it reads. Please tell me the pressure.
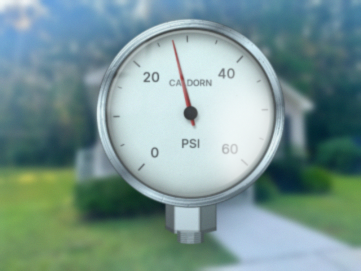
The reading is 27.5 psi
